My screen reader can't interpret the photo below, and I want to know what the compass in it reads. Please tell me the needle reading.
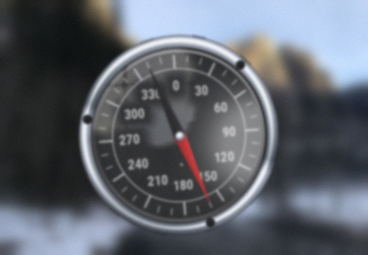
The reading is 160 °
